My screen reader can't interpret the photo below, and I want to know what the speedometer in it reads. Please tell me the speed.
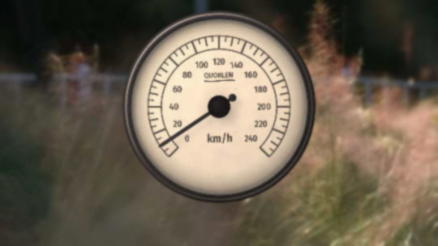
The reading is 10 km/h
